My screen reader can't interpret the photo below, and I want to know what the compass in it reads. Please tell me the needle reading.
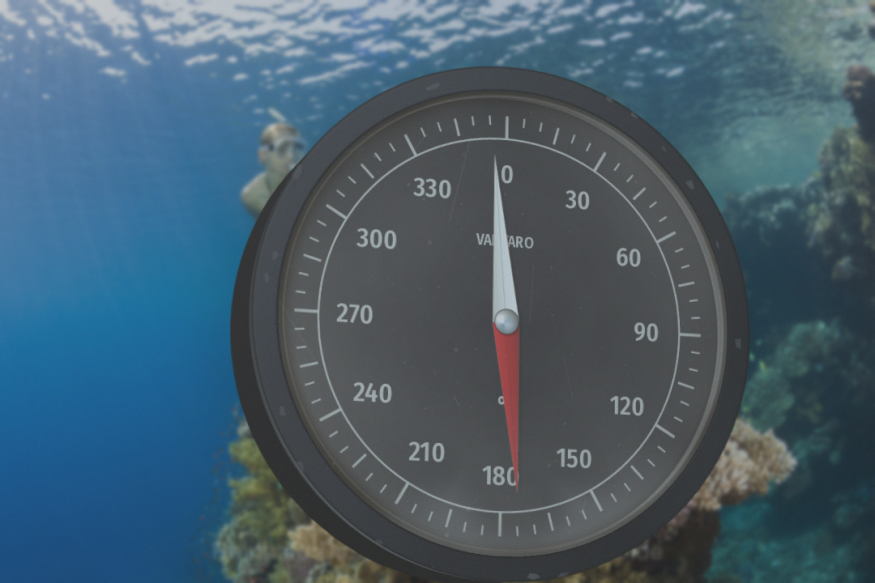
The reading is 175 °
